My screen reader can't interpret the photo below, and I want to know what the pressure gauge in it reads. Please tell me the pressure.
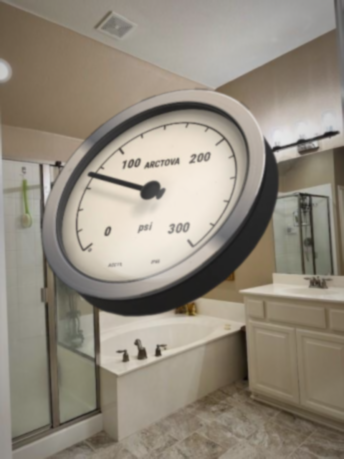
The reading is 70 psi
